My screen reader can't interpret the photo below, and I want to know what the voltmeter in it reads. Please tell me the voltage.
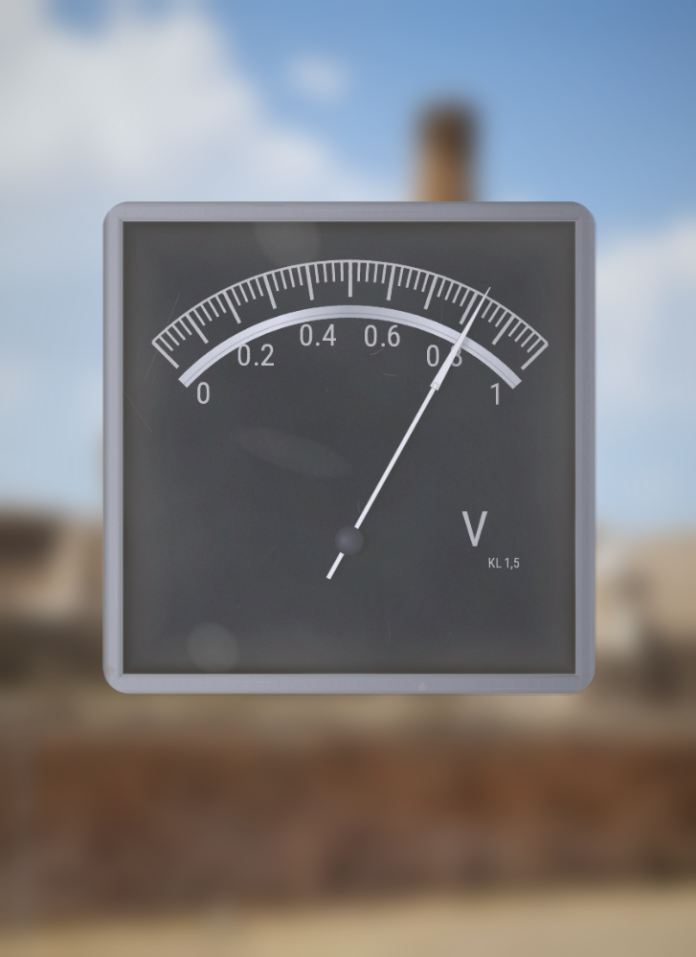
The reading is 0.82 V
